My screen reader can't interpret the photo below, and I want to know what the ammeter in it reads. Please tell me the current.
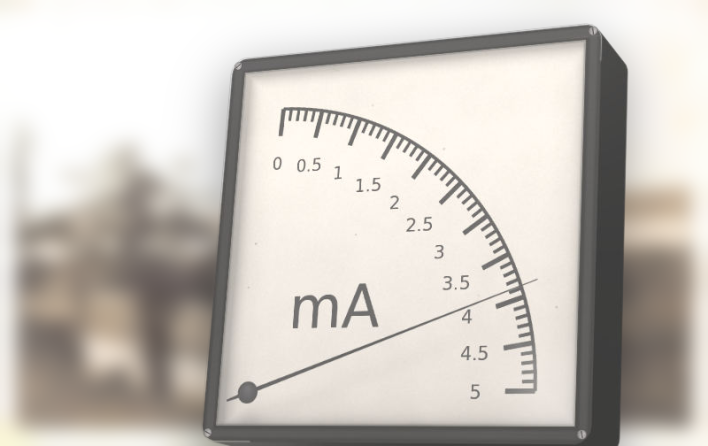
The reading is 3.9 mA
